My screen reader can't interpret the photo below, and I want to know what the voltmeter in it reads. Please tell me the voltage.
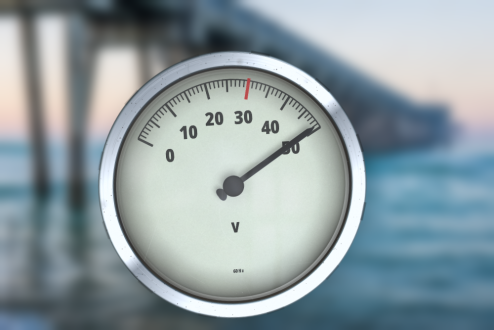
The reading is 49 V
